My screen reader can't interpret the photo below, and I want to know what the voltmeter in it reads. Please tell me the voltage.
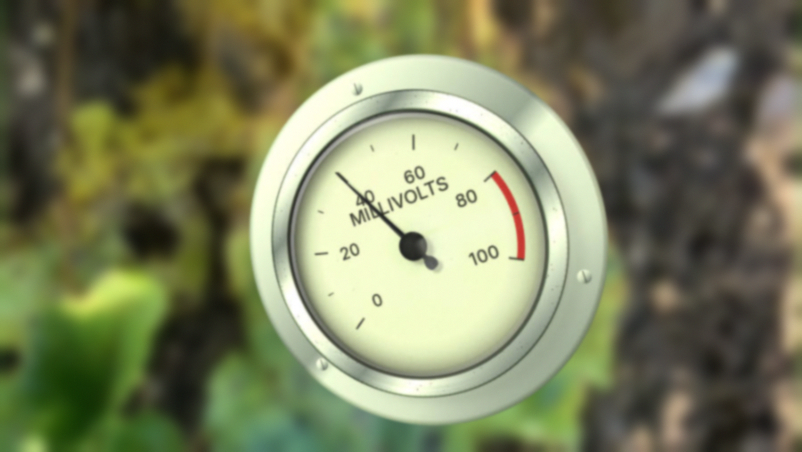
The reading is 40 mV
